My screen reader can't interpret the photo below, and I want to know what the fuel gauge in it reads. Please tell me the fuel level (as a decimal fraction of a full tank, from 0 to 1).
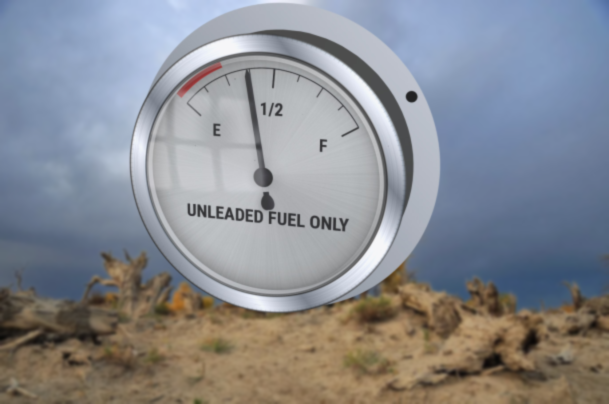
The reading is 0.375
